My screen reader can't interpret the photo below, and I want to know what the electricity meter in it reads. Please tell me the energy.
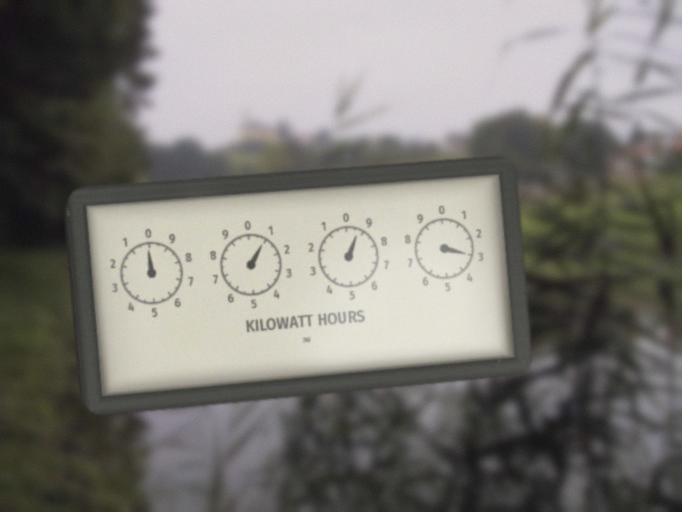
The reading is 93 kWh
